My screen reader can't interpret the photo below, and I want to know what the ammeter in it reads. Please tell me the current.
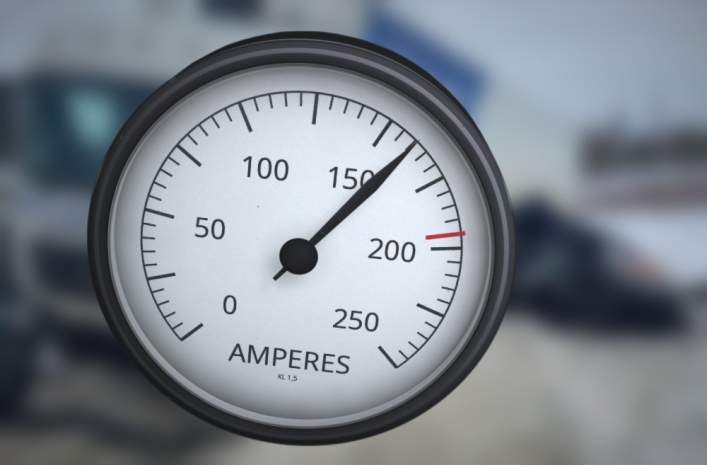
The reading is 160 A
